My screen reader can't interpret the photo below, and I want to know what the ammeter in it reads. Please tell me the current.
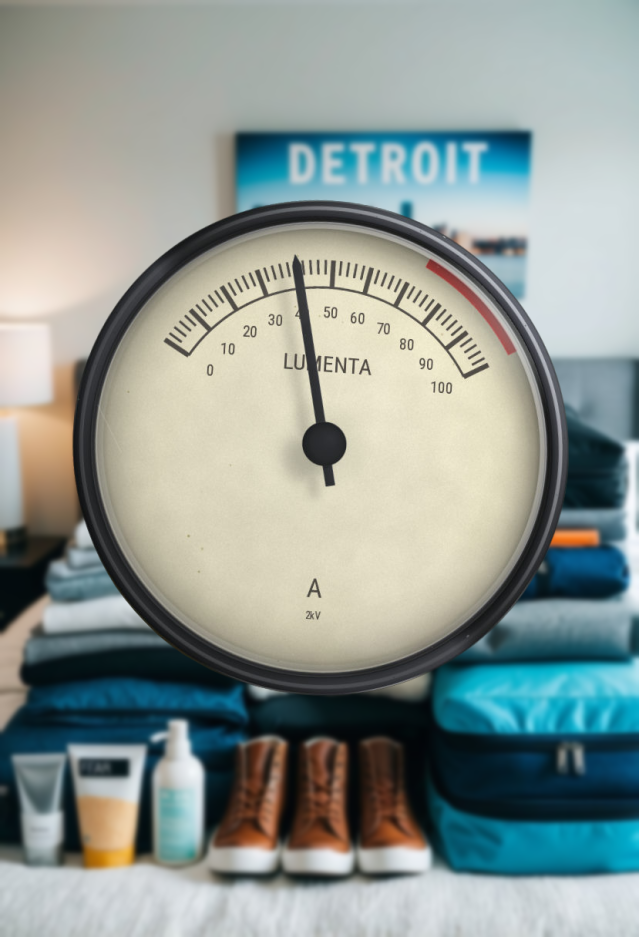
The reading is 40 A
